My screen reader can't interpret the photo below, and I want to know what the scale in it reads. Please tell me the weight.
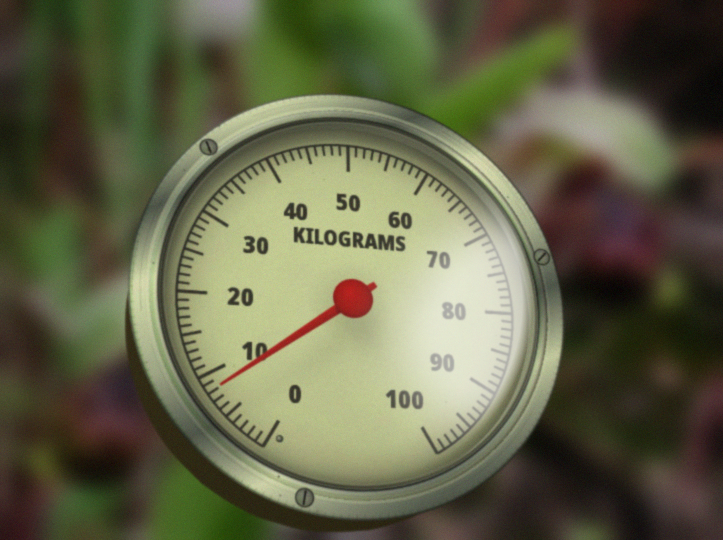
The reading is 8 kg
